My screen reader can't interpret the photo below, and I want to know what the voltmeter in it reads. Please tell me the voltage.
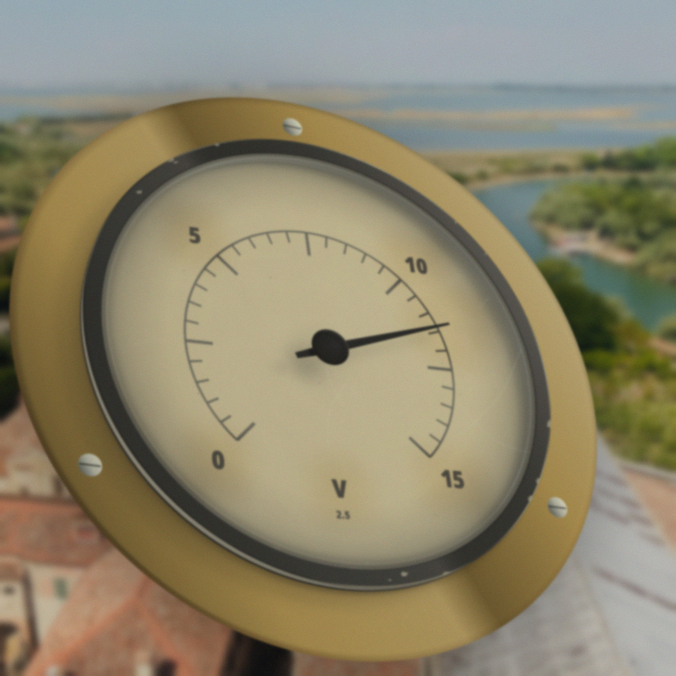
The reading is 11.5 V
